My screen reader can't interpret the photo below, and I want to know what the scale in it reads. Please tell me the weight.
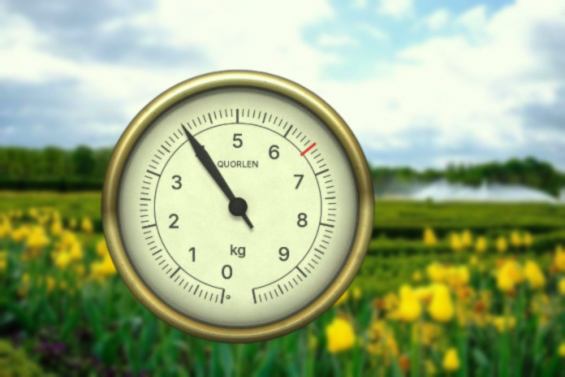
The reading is 4 kg
